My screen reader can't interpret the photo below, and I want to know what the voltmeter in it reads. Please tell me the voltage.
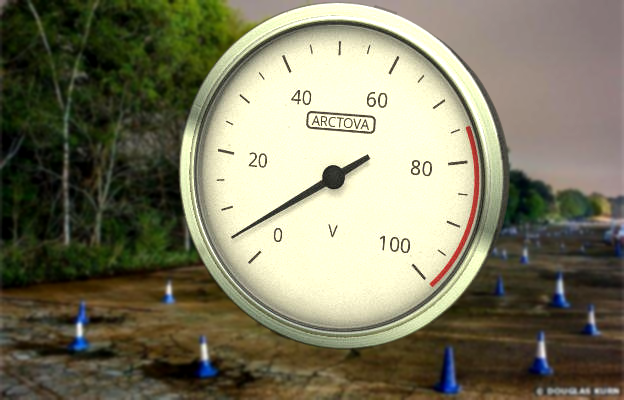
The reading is 5 V
